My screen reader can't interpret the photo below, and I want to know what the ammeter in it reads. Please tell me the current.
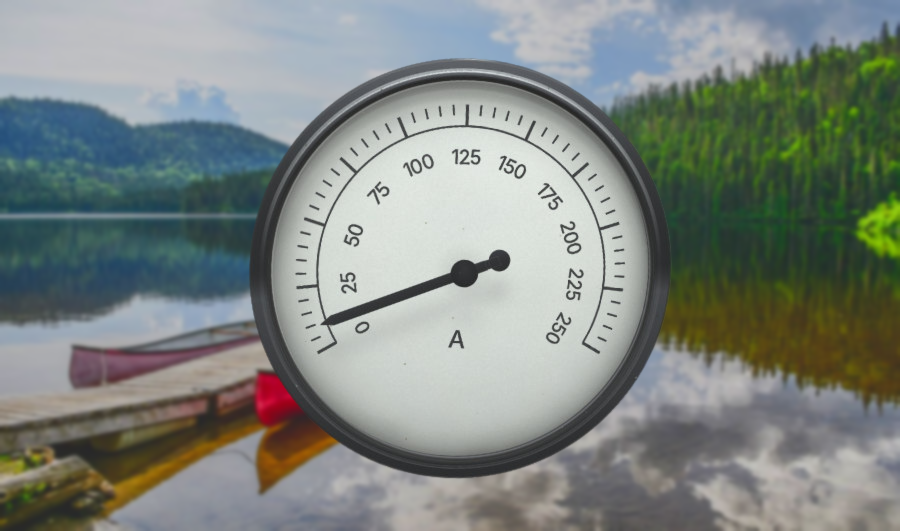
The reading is 10 A
